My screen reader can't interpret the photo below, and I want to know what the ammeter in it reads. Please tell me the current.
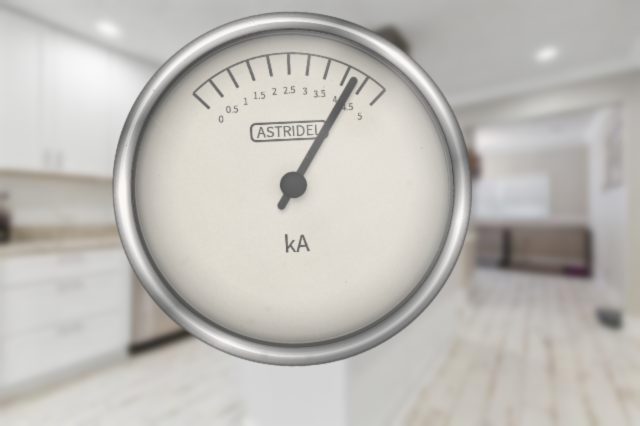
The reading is 4.25 kA
